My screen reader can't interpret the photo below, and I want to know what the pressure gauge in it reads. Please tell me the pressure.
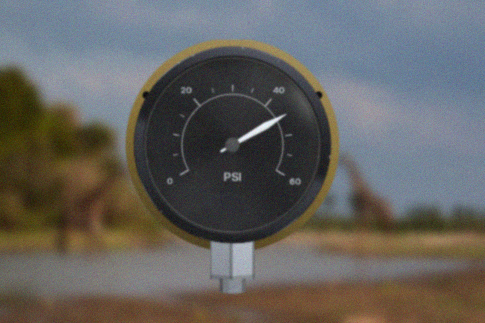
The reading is 45 psi
